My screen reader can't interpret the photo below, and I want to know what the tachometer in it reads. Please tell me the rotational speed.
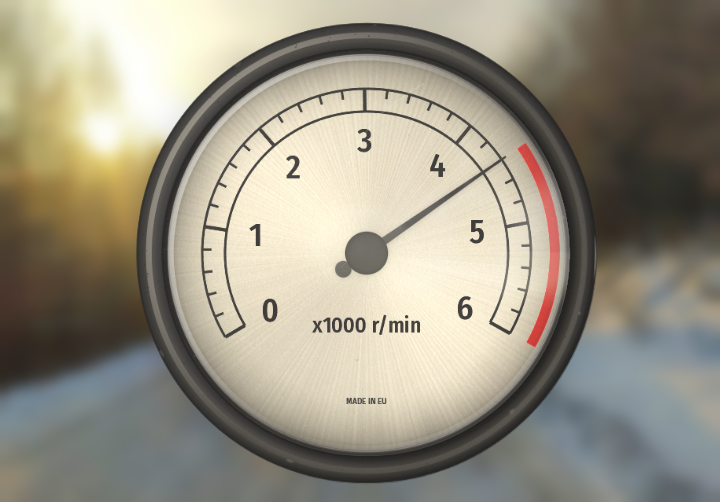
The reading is 4400 rpm
